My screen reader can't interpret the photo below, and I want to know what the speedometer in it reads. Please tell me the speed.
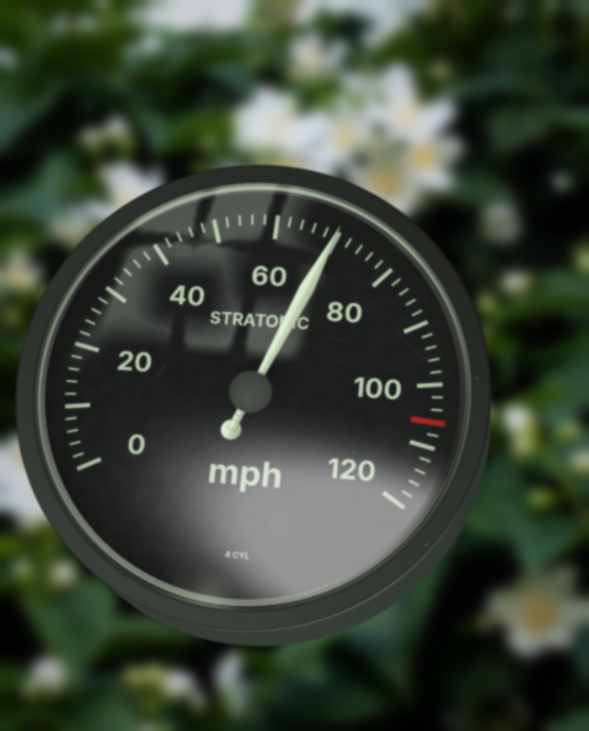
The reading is 70 mph
